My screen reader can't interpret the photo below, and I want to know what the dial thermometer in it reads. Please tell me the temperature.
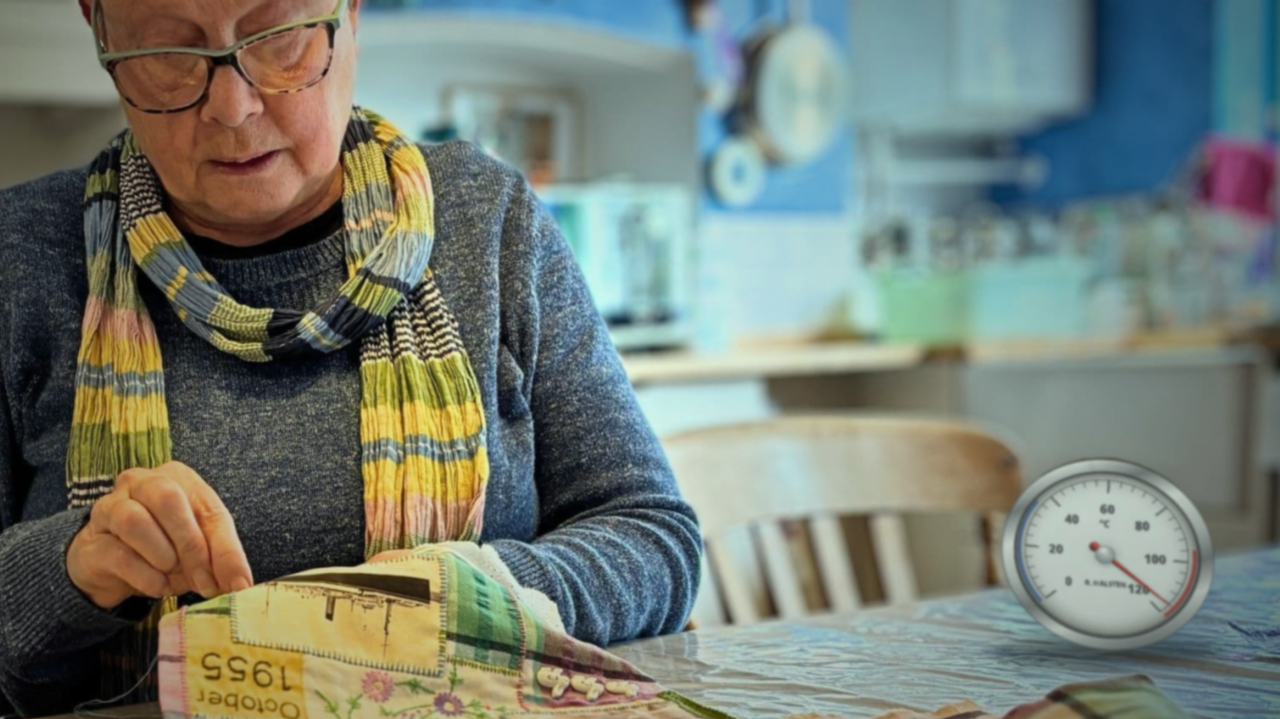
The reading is 116 °C
